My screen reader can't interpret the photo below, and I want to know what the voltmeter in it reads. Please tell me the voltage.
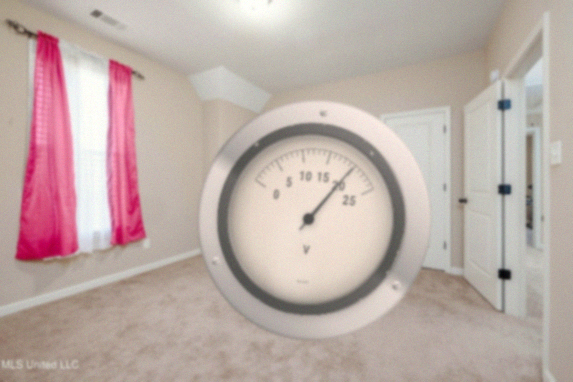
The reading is 20 V
